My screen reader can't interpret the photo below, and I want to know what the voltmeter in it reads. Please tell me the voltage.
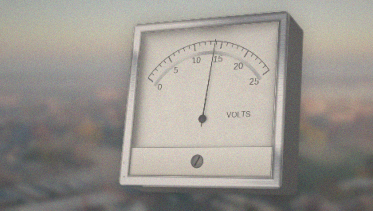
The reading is 14 V
